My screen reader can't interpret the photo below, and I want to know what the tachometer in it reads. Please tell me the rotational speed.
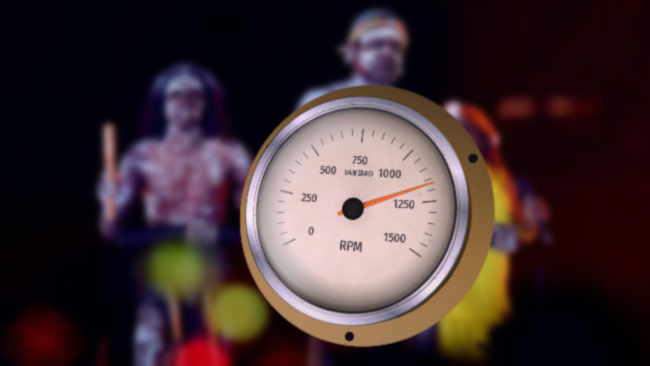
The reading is 1175 rpm
